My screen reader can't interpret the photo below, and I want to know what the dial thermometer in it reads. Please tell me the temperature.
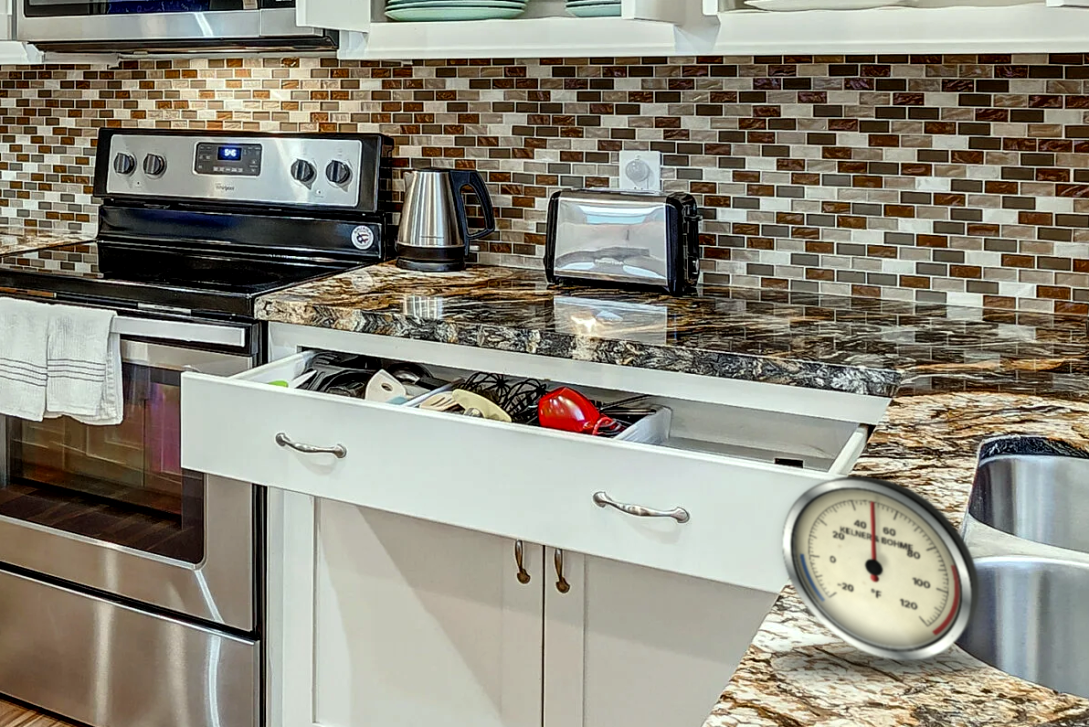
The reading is 50 °F
